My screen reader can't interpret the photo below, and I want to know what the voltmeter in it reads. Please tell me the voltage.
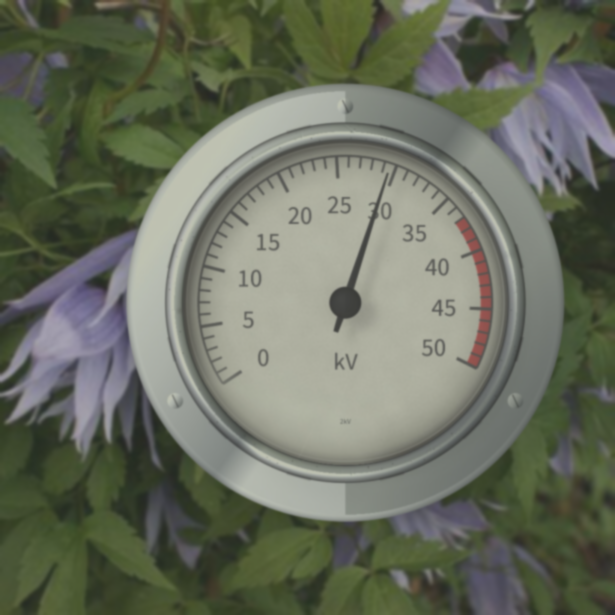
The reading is 29.5 kV
